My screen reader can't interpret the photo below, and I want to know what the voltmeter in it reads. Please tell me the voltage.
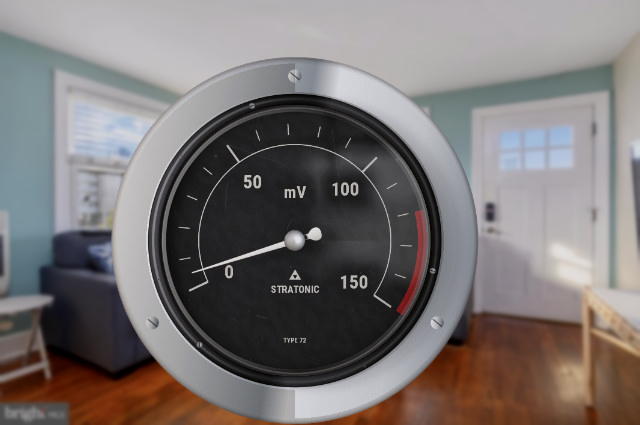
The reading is 5 mV
